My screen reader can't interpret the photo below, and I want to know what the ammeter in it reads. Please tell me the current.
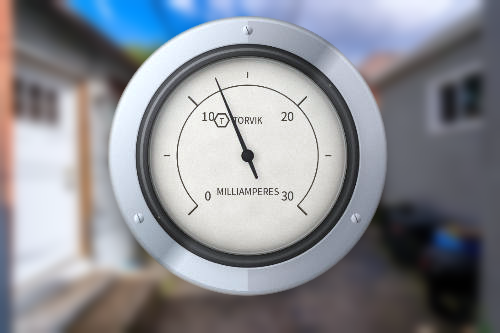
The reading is 12.5 mA
